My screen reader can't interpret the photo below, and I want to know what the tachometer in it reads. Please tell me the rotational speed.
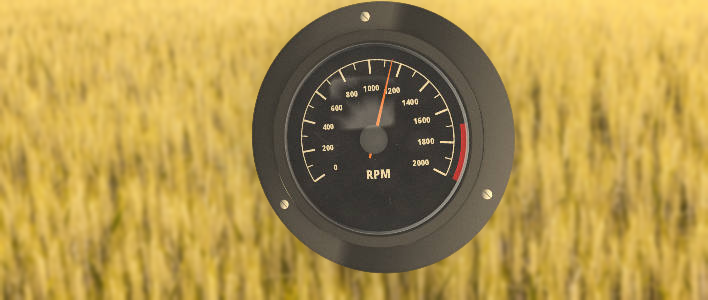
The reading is 1150 rpm
